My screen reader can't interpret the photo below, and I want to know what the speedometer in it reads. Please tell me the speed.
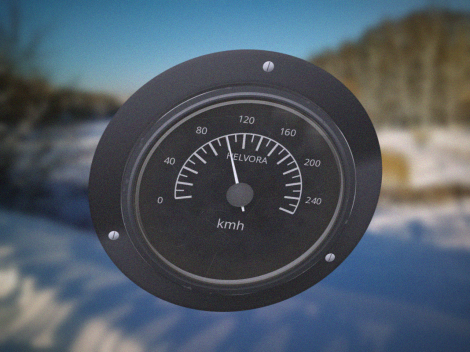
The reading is 100 km/h
